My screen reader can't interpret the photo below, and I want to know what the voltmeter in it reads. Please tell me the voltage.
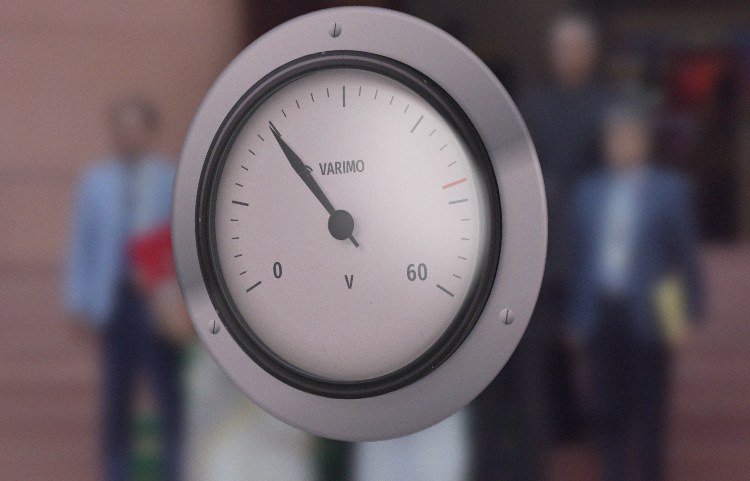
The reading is 20 V
